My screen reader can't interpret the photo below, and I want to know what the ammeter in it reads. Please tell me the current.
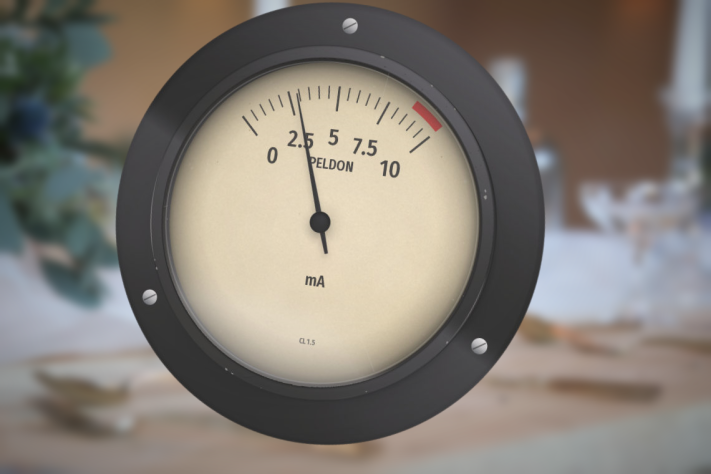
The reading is 3 mA
